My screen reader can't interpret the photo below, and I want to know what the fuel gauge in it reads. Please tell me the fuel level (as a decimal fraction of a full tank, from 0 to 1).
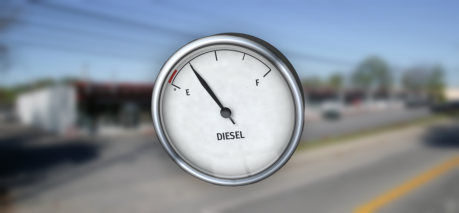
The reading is 0.25
